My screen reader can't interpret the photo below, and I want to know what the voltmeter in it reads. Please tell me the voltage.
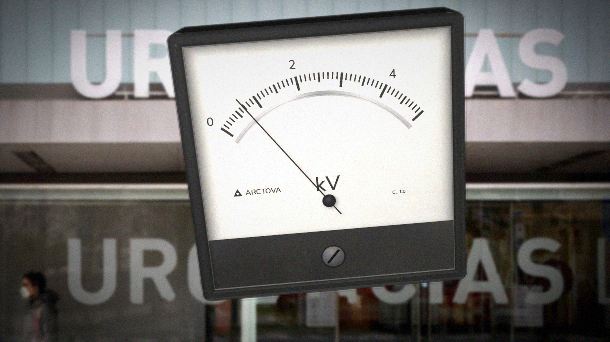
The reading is 0.7 kV
